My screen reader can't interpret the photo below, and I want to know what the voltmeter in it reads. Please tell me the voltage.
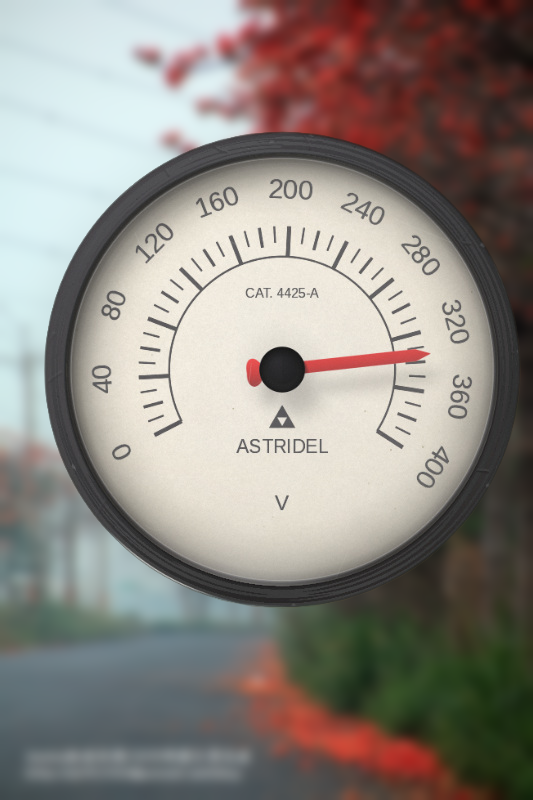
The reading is 335 V
